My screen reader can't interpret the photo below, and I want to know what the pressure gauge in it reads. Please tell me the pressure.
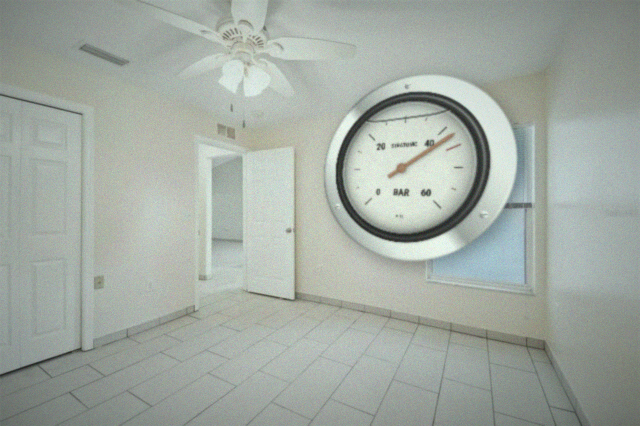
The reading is 42.5 bar
